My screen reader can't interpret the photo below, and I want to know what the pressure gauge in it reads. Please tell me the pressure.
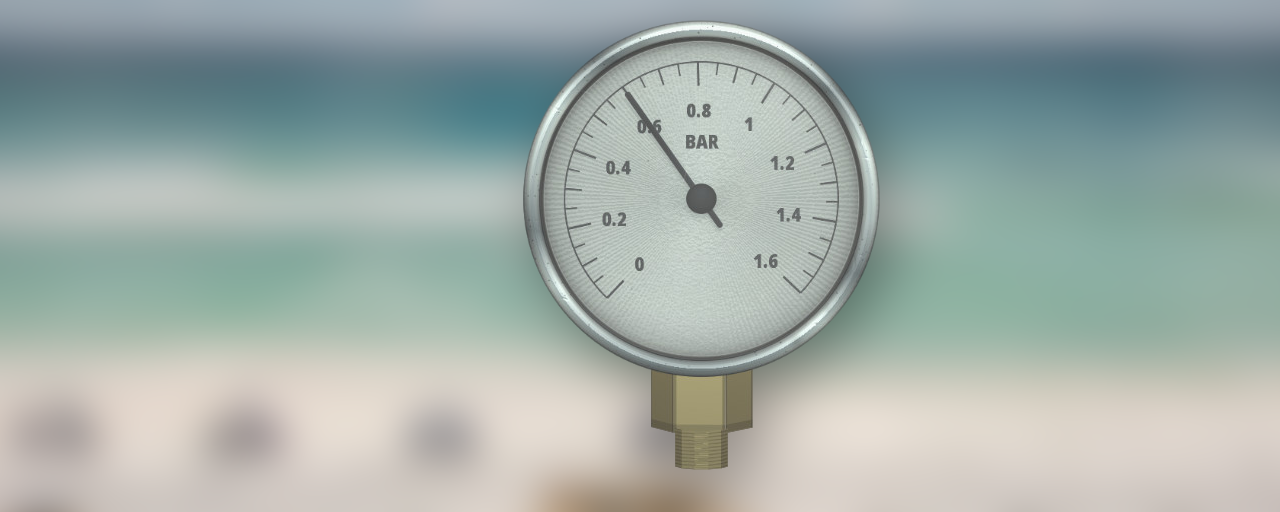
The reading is 0.6 bar
